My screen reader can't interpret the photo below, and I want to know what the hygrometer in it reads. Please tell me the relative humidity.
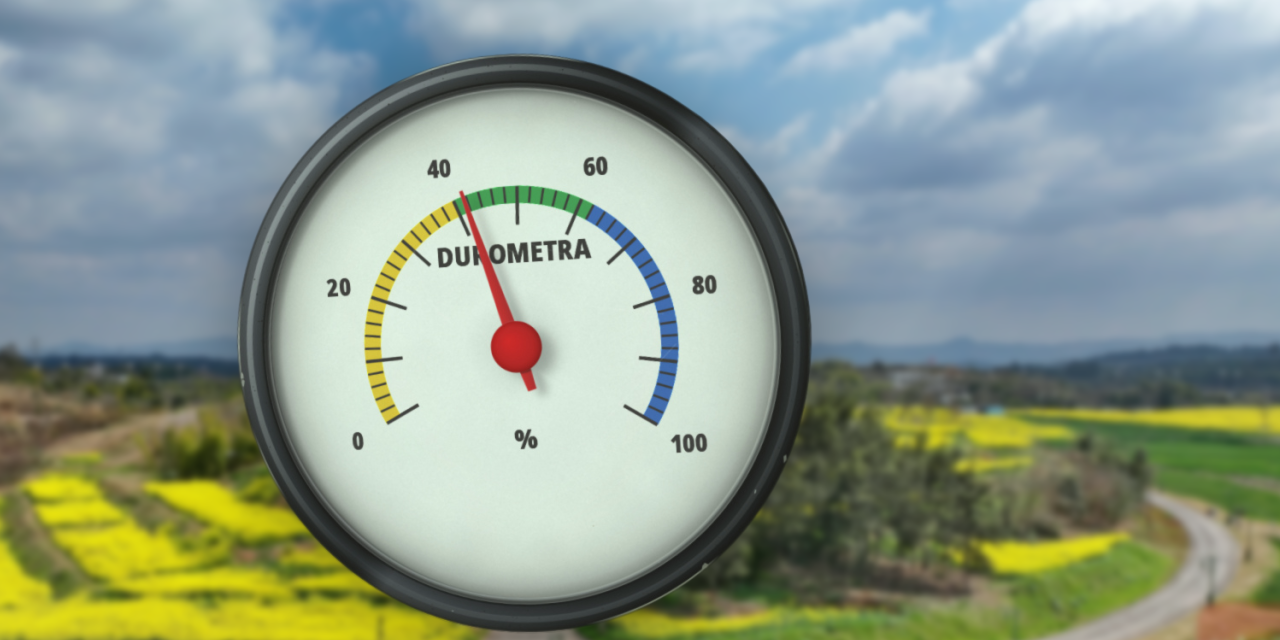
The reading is 42 %
